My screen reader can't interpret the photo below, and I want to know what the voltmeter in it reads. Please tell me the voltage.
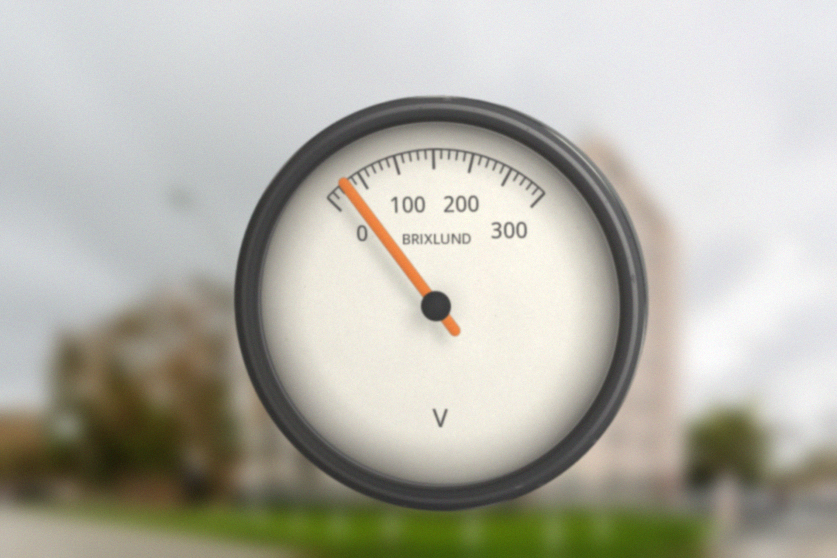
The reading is 30 V
